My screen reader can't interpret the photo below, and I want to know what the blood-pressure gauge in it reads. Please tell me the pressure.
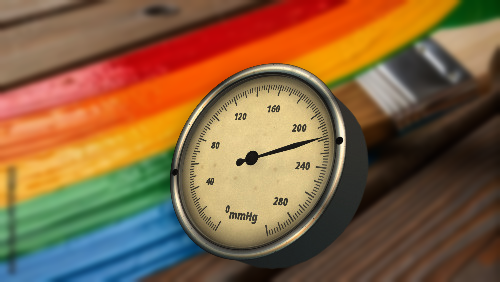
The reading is 220 mmHg
